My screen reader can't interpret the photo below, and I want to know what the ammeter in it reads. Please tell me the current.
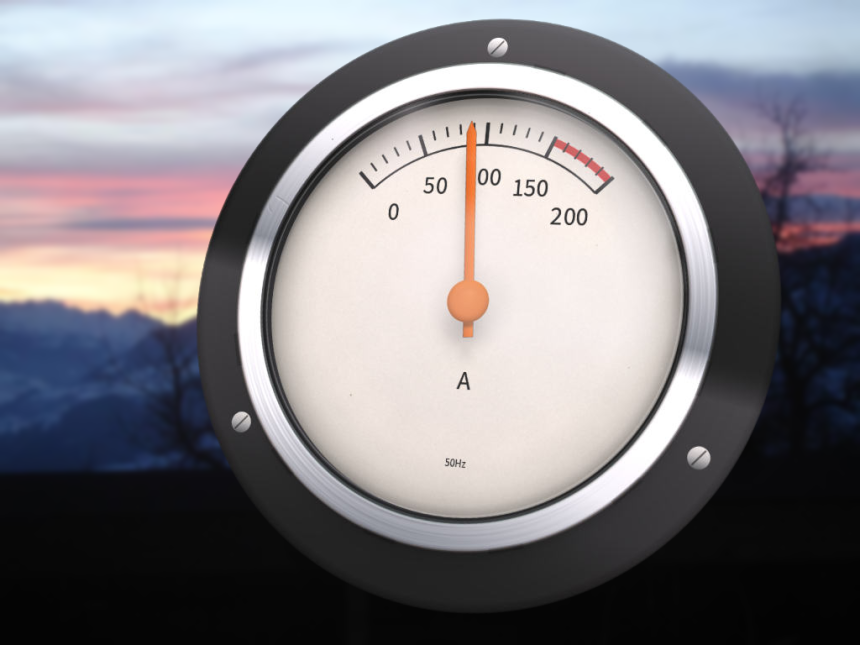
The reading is 90 A
